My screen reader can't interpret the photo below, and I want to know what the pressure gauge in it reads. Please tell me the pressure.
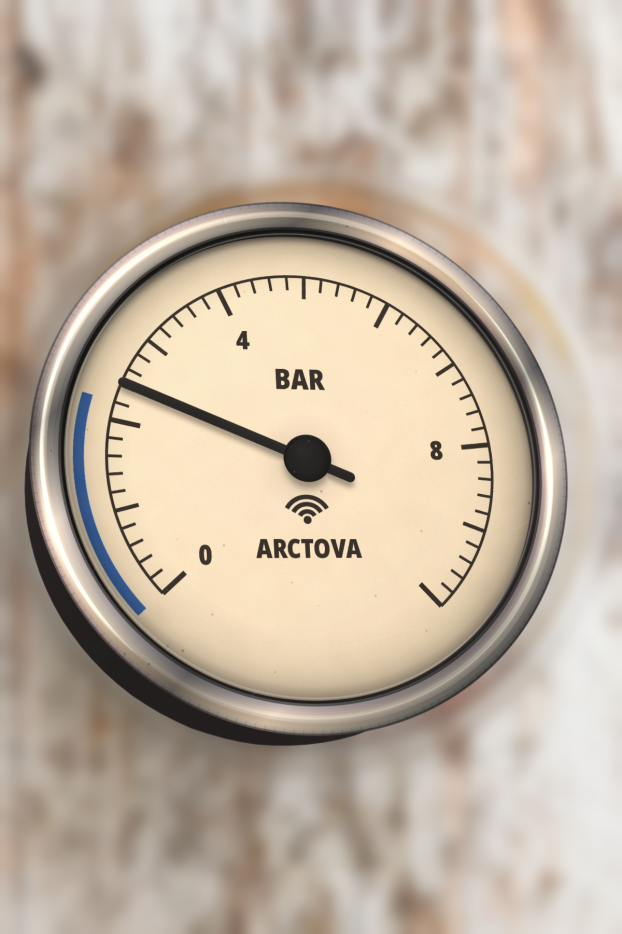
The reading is 2.4 bar
